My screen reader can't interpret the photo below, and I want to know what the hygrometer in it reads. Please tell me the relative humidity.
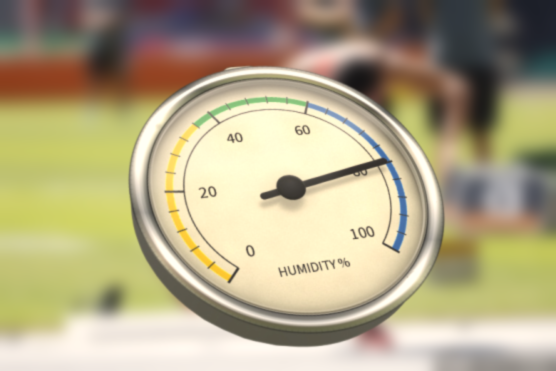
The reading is 80 %
